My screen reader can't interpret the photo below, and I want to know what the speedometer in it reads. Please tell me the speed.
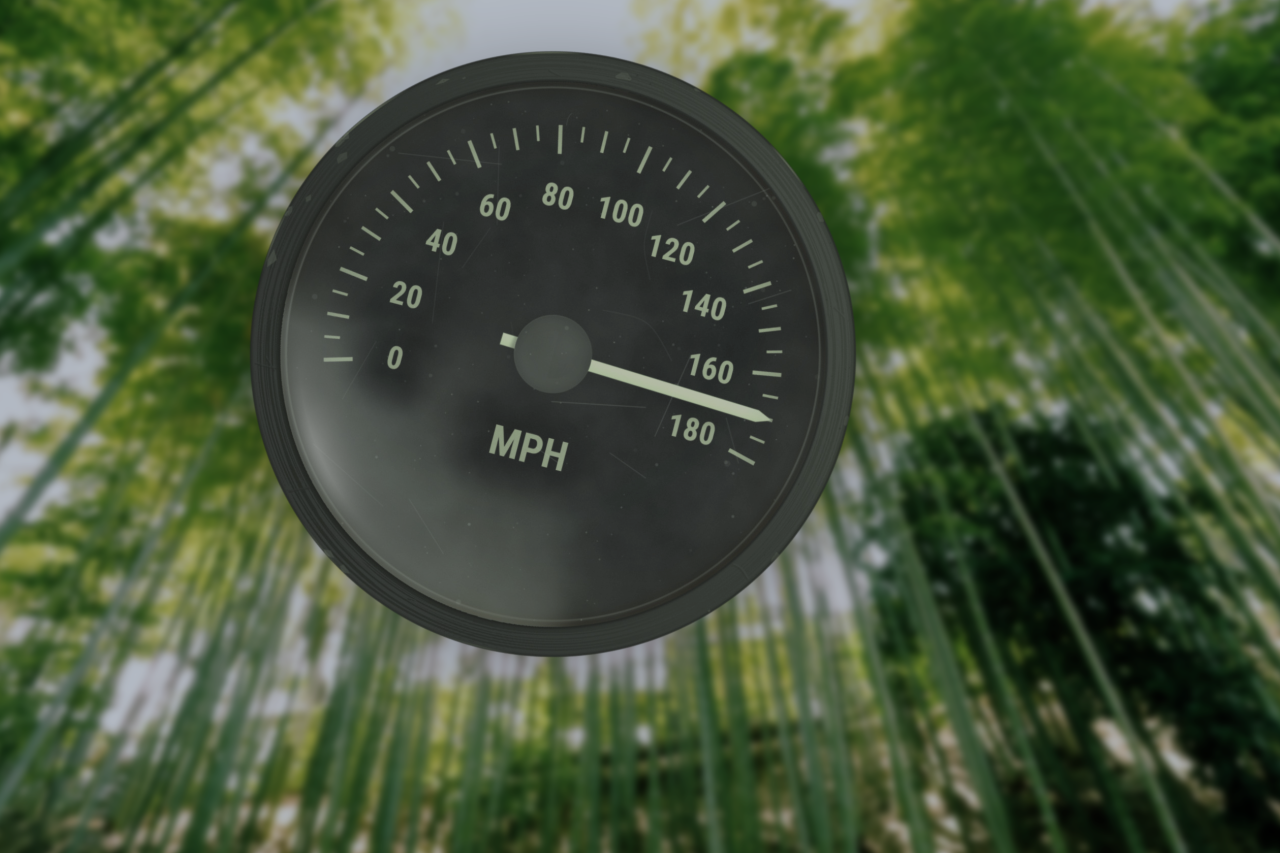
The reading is 170 mph
